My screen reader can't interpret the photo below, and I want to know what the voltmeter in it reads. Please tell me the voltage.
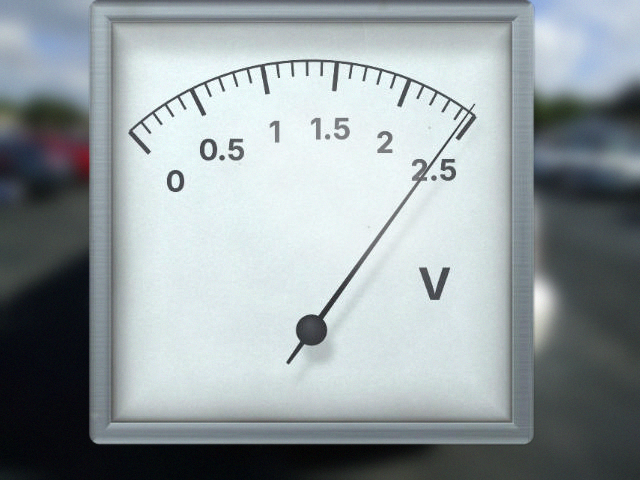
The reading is 2.45 V
